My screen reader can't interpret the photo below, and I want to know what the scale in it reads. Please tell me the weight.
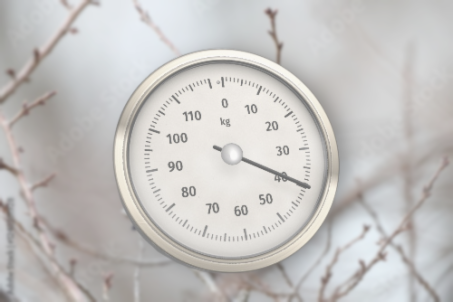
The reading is 40 kg
